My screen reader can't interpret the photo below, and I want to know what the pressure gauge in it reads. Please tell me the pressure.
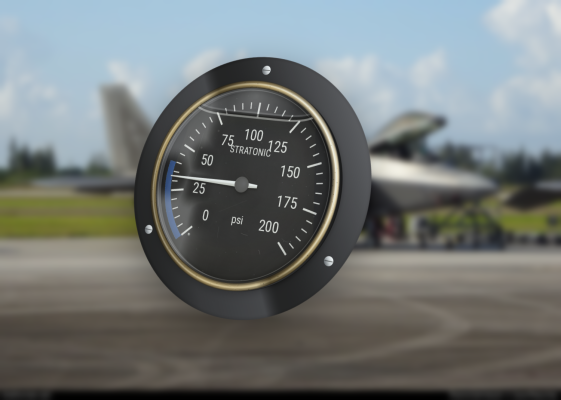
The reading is 32.5 psi
